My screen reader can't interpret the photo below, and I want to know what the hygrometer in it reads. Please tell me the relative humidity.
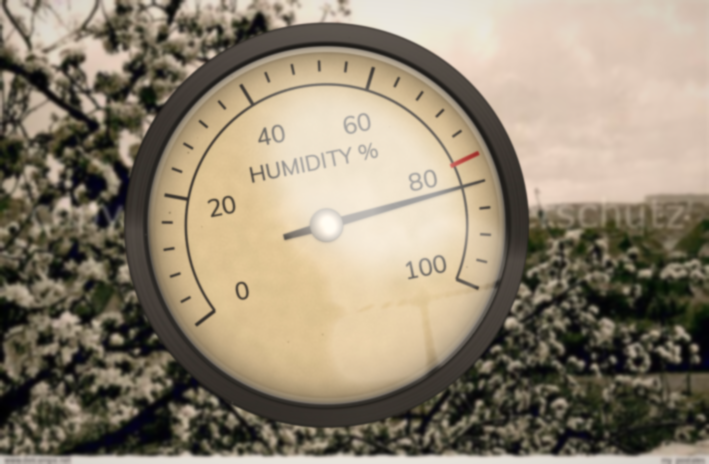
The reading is 84 %
